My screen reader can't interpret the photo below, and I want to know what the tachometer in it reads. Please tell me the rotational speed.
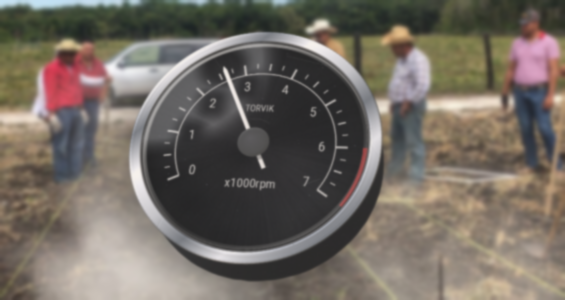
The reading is 2625 rpm
